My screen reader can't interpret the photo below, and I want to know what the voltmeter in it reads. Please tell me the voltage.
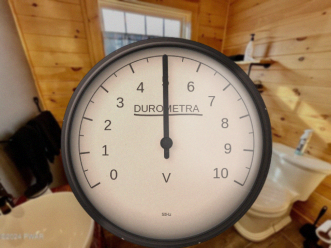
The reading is 5 V
